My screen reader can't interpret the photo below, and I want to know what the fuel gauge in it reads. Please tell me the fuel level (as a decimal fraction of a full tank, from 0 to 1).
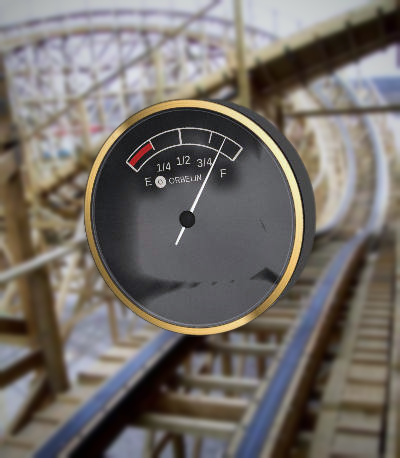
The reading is 0.875
